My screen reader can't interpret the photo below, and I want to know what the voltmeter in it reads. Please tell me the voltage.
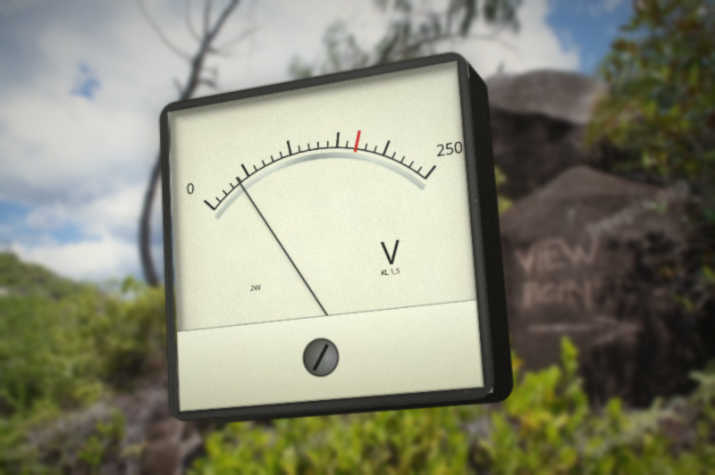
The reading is 40 V
